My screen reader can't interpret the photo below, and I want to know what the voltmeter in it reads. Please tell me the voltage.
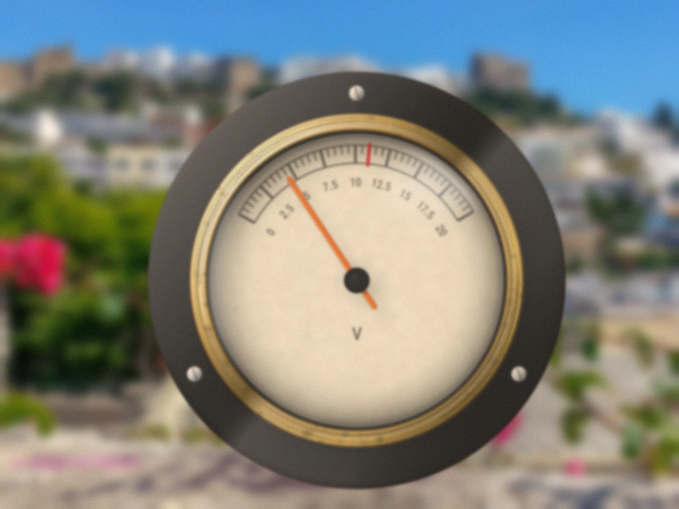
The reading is 4.5 V
